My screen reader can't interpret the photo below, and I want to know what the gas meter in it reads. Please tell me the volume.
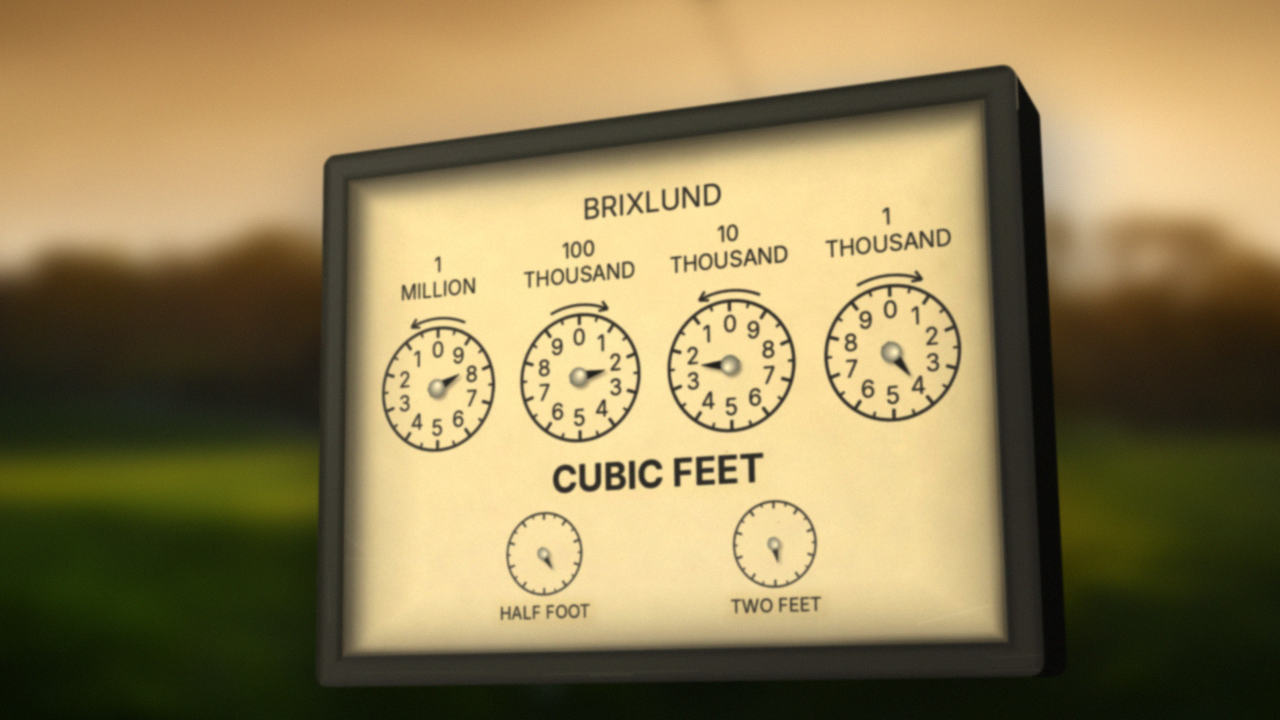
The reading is 822400 ft³
